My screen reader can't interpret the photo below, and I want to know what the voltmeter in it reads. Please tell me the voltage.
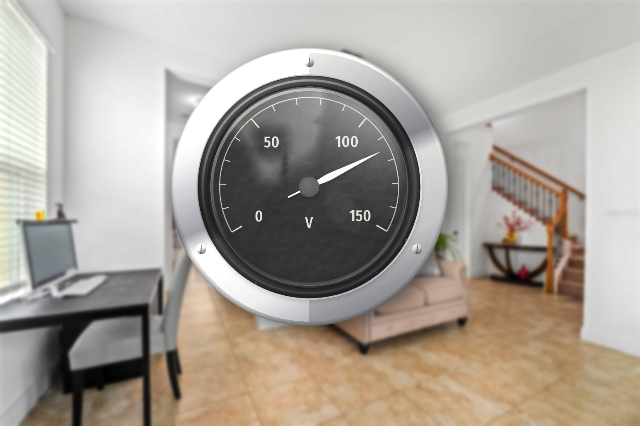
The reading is 115 V
